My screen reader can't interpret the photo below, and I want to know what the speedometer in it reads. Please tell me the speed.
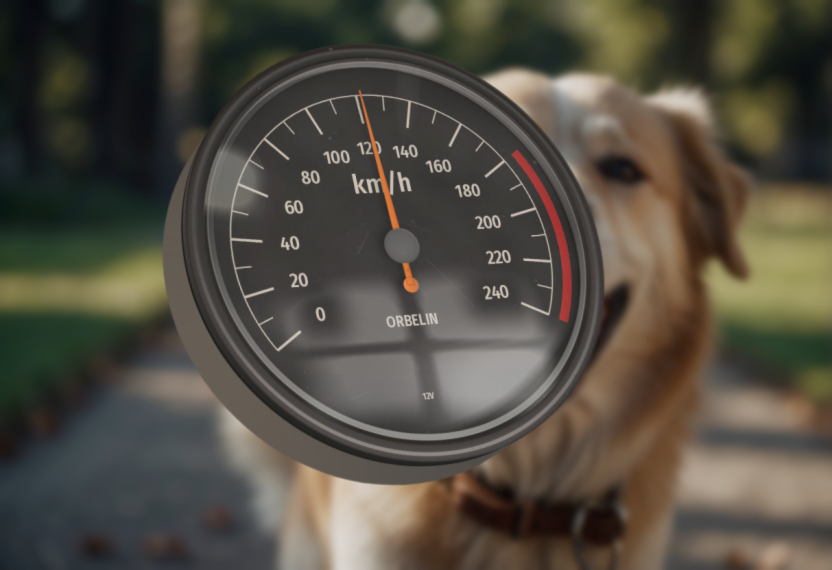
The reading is 120 km/h
